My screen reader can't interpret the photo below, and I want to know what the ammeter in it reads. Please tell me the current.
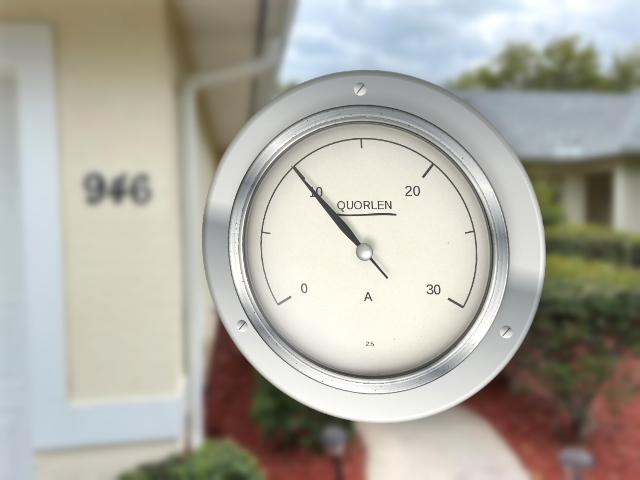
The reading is 10 A
